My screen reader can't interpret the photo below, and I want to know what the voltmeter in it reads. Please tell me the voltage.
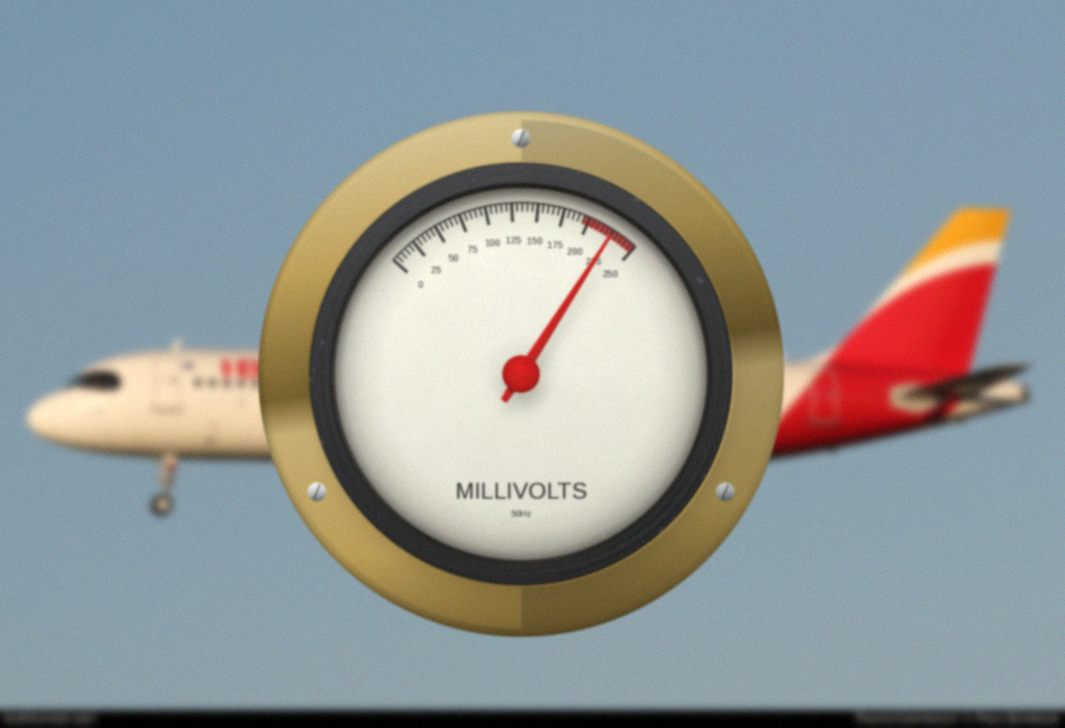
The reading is 225 mV
